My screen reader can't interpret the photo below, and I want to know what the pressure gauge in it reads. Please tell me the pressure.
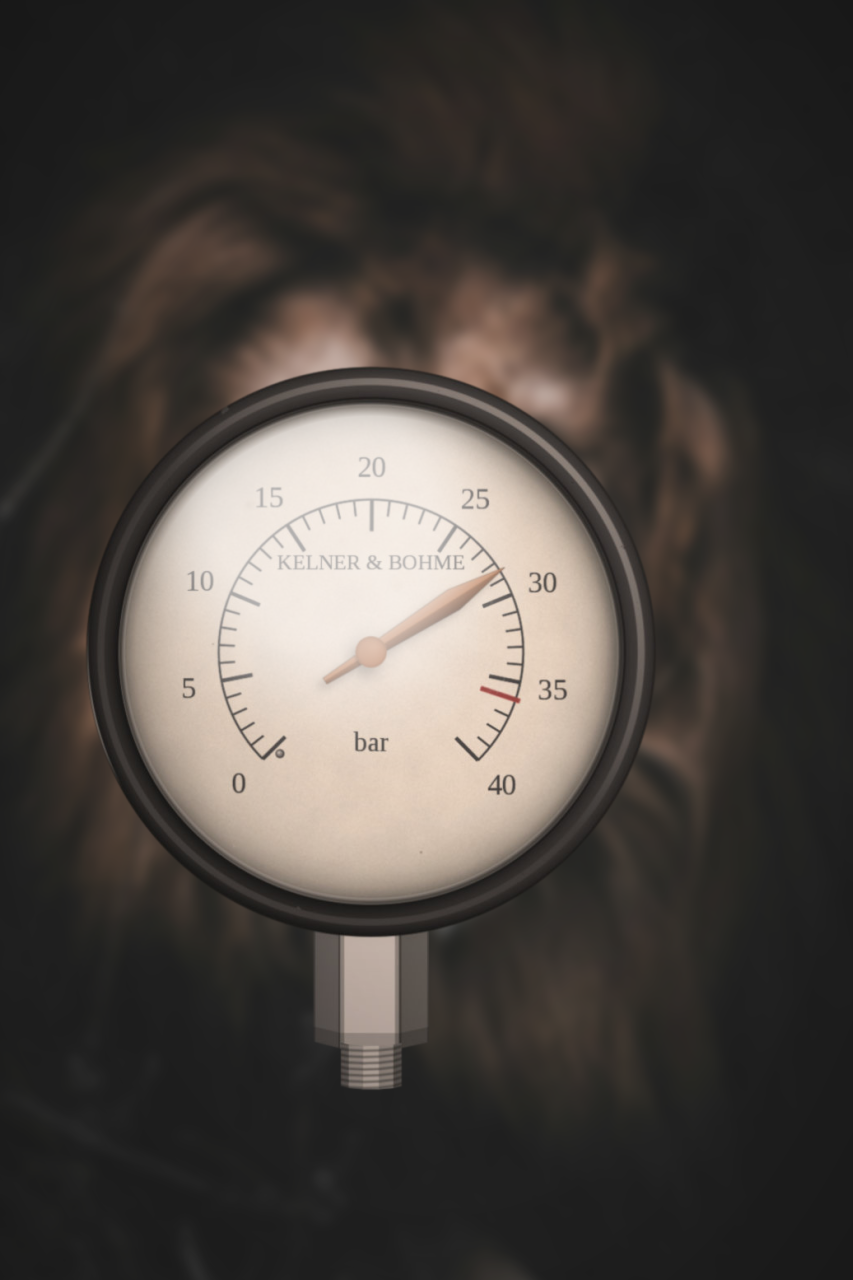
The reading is 28.5 bar
